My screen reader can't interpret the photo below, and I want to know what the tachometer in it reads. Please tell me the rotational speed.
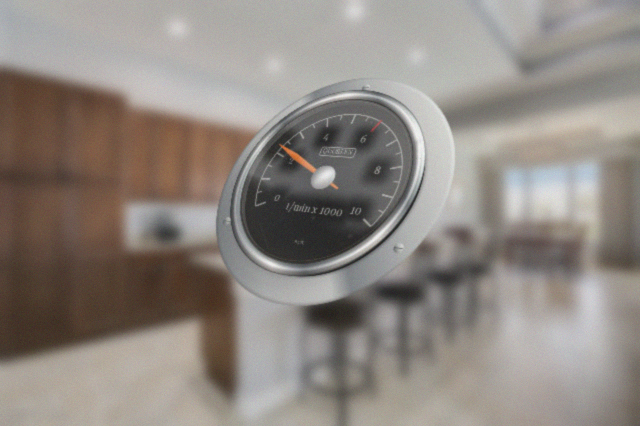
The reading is 2250 rpm
